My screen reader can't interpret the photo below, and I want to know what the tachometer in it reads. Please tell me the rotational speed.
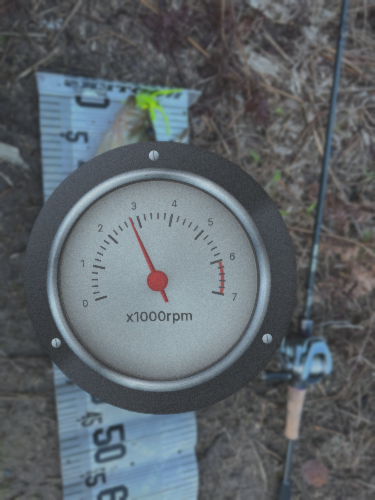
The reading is 2800 rpm
